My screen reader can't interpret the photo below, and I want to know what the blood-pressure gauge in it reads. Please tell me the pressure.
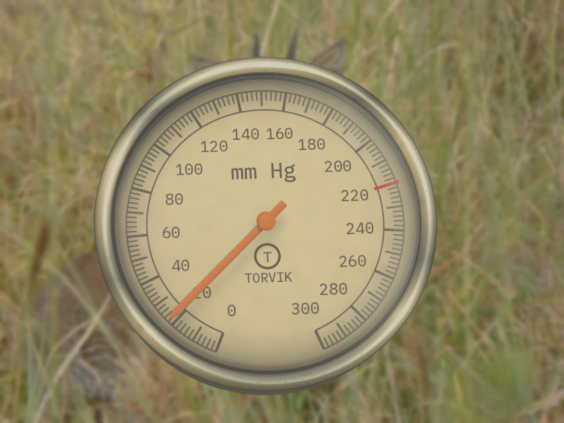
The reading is 22 mmHg
